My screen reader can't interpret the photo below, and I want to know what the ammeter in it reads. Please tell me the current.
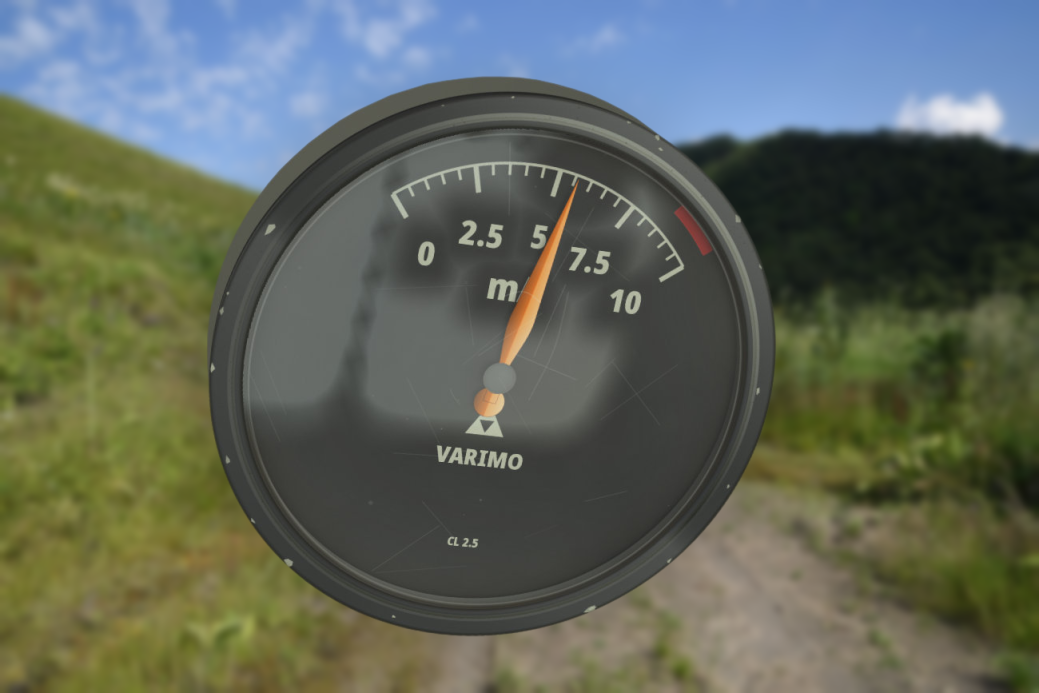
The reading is 5.5 mA
